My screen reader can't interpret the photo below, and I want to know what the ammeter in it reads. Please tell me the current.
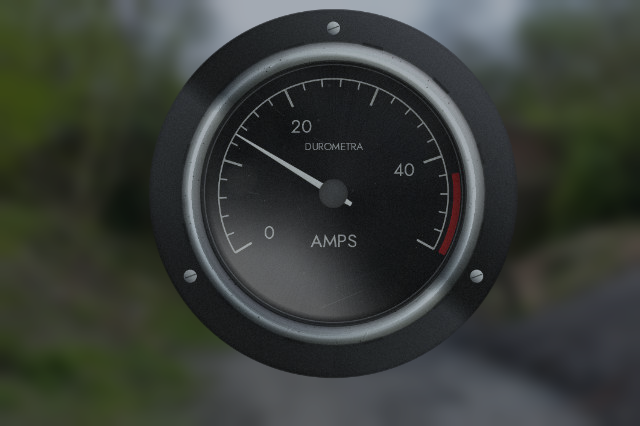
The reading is 13 A
